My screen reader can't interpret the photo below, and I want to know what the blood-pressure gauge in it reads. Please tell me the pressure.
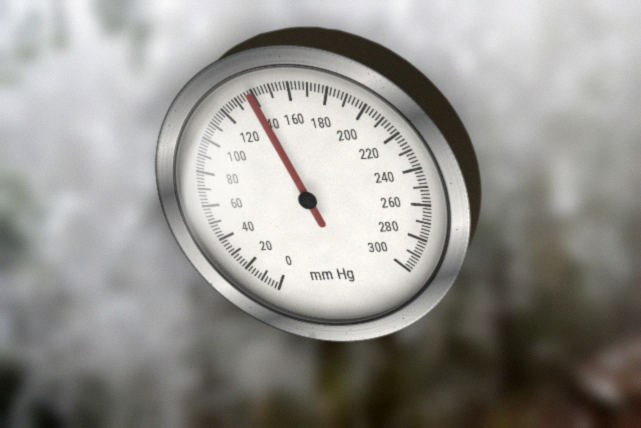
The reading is 140 mmHg
